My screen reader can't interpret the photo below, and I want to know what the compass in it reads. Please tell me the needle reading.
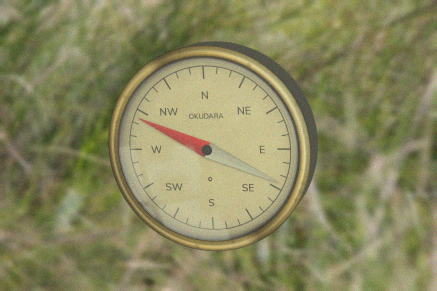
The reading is 295 °
